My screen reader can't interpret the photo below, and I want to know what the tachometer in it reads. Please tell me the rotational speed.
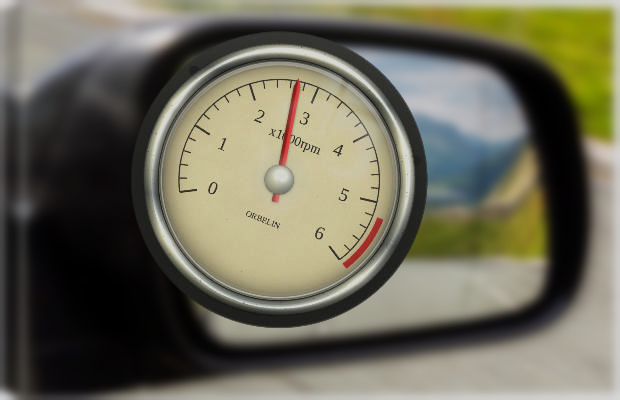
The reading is 2700 rpm
